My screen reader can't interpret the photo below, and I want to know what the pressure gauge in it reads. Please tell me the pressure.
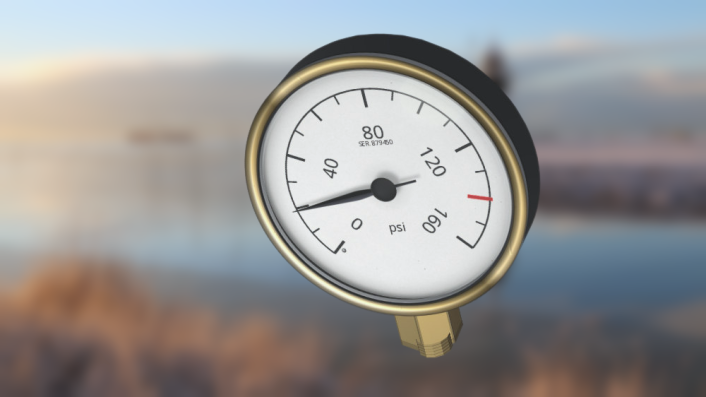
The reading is 20 psi
